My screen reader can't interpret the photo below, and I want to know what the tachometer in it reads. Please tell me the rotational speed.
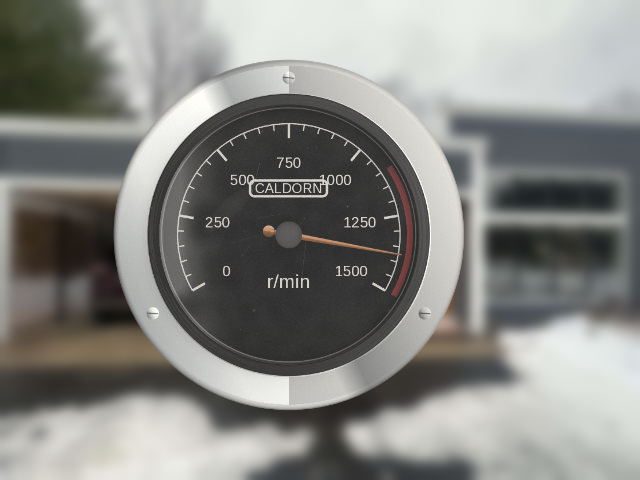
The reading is 1375 rpm
